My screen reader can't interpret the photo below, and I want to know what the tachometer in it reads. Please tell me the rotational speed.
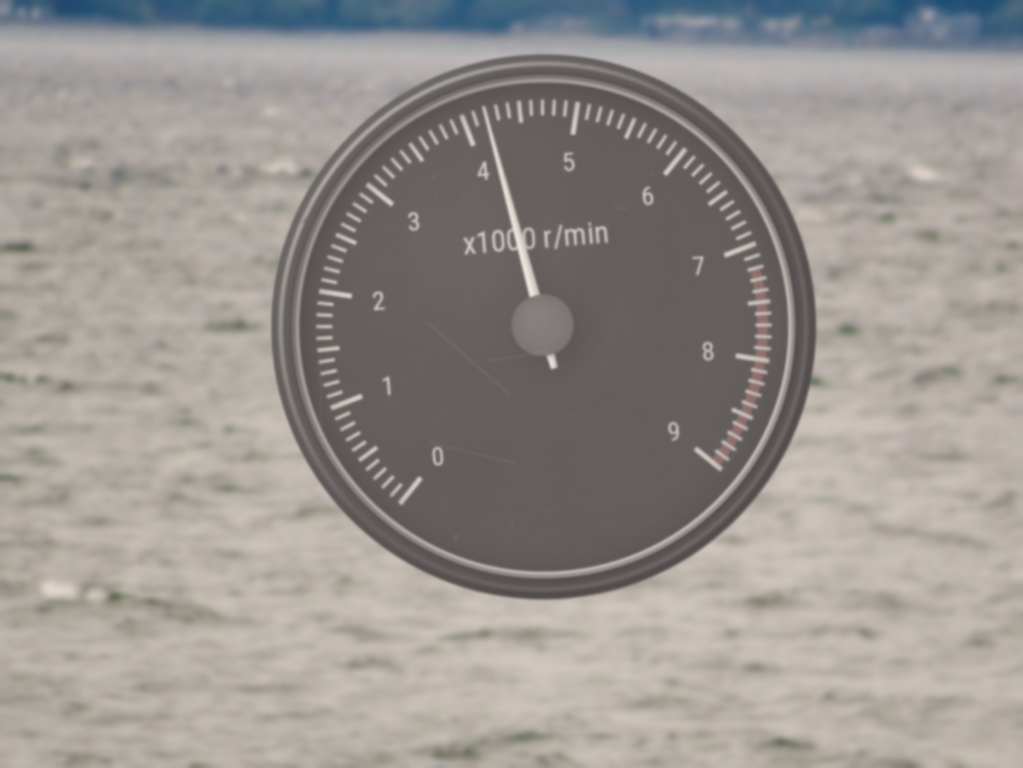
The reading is 4200 rpm
